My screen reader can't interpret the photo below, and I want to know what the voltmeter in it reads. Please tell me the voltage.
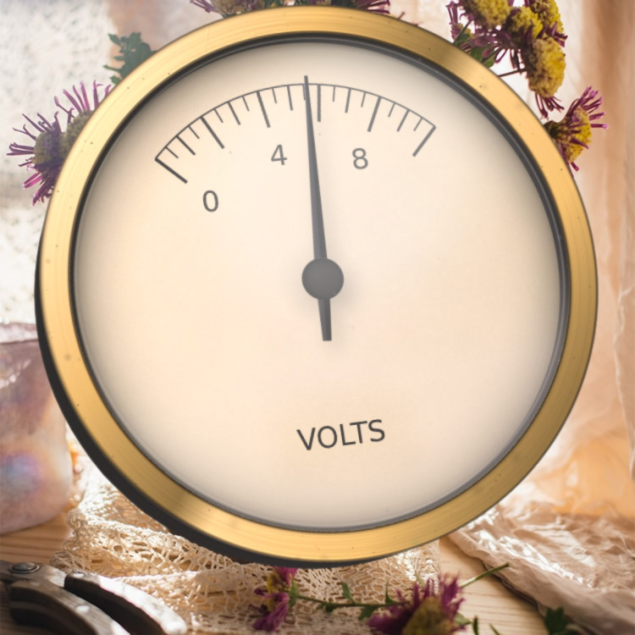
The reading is 5.5 V
